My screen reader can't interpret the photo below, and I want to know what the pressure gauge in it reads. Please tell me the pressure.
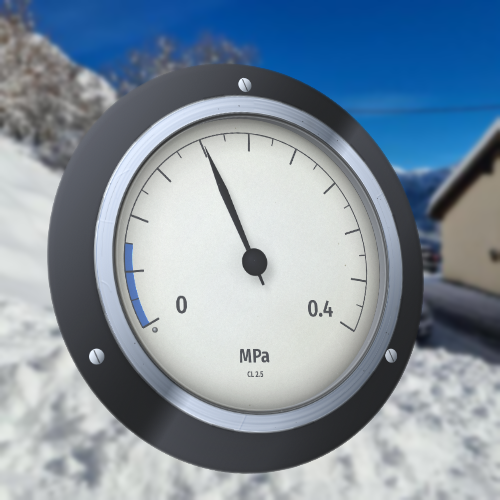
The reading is 0.16 MPa
